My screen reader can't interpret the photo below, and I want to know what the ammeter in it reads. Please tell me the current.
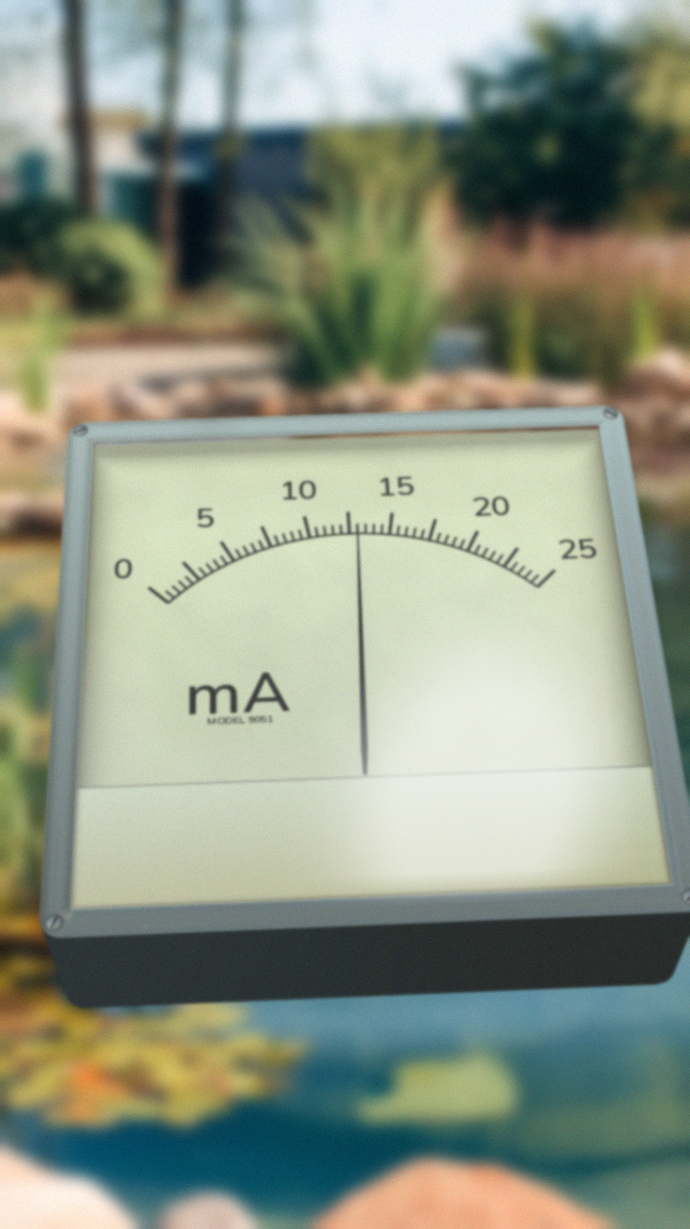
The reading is 13 mA
